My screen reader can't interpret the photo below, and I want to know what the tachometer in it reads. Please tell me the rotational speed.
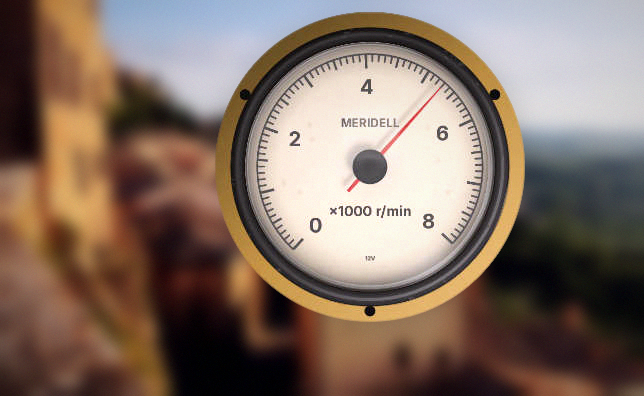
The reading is 5300 rpm
